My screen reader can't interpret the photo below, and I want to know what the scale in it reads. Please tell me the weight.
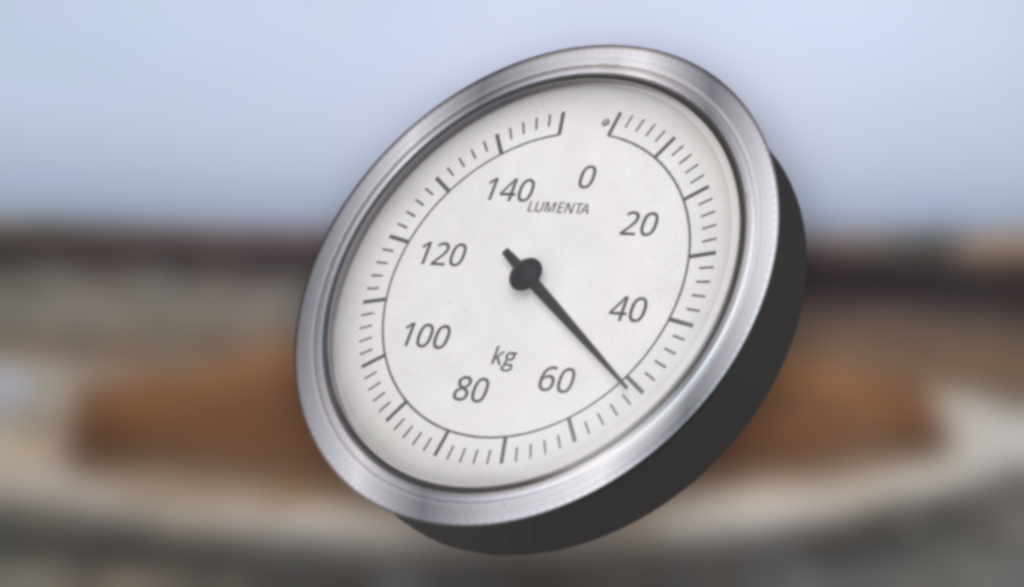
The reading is 51 kg
